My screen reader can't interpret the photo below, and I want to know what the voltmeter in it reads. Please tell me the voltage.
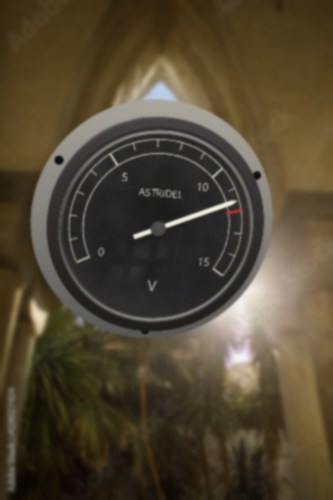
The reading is 11.5 V
